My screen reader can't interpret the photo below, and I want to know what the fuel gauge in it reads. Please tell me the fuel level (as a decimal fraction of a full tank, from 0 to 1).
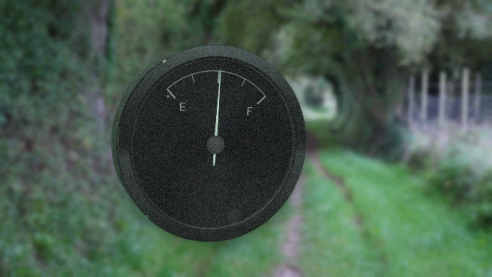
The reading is 0.5
